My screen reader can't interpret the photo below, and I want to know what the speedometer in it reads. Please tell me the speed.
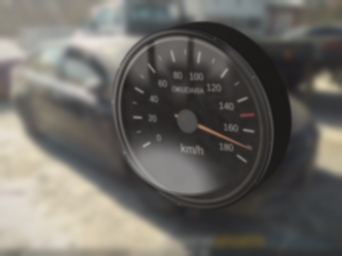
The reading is 170 km/h
